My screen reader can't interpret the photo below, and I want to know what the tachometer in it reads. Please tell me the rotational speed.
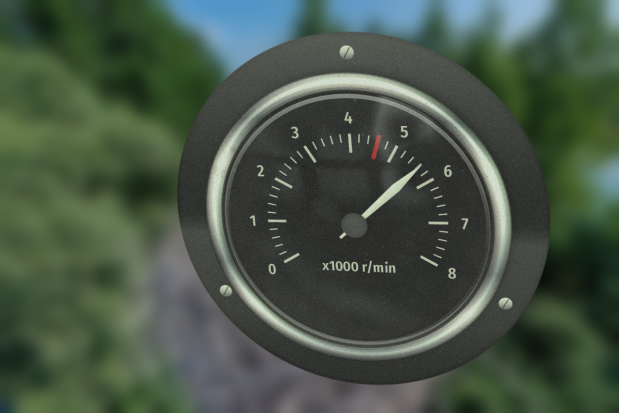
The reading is 5600 rpm
